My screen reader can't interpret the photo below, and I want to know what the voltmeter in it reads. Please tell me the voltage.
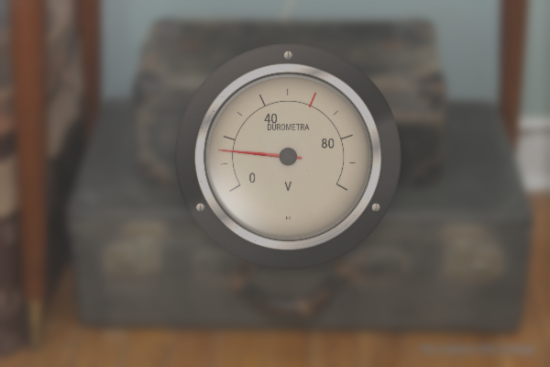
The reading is 15 V
